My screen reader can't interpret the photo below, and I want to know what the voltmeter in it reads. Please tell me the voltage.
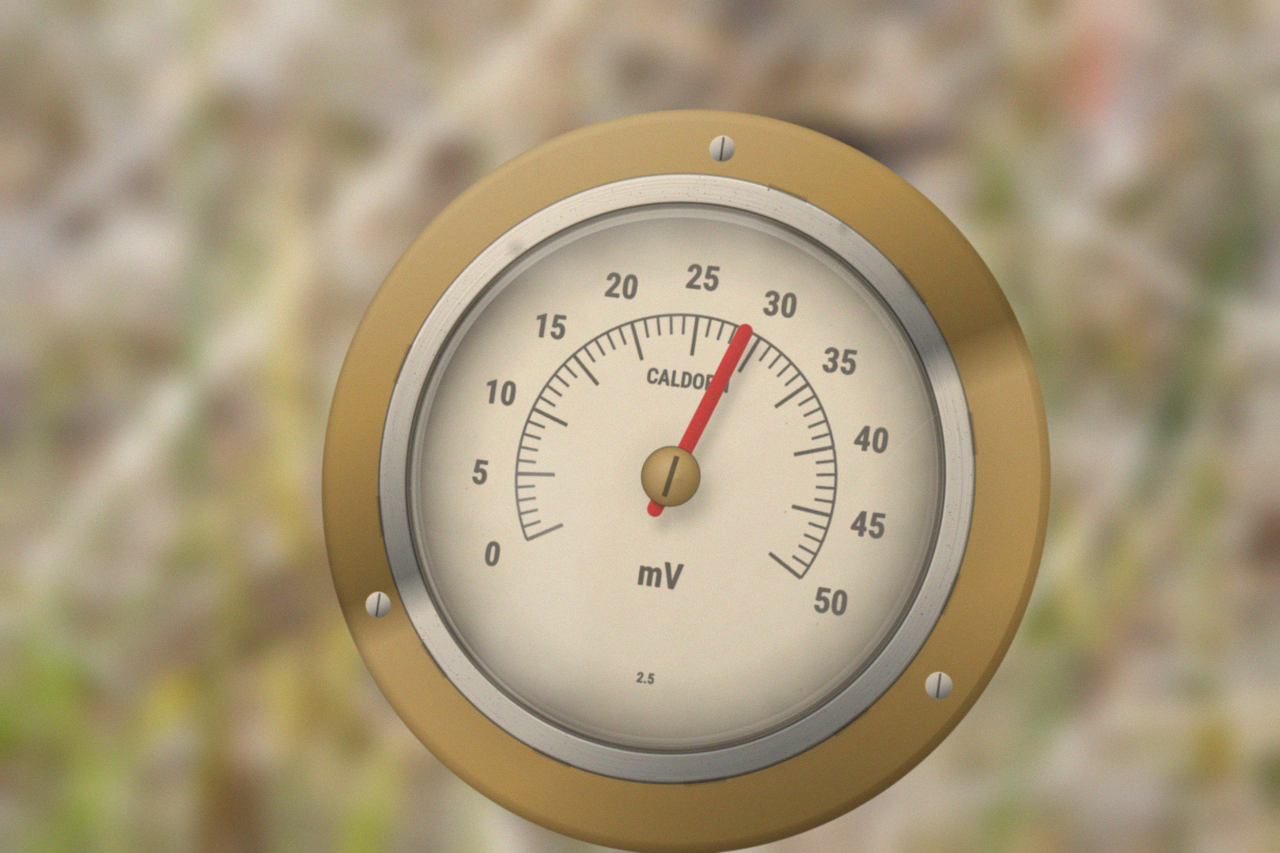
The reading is 29 mV
